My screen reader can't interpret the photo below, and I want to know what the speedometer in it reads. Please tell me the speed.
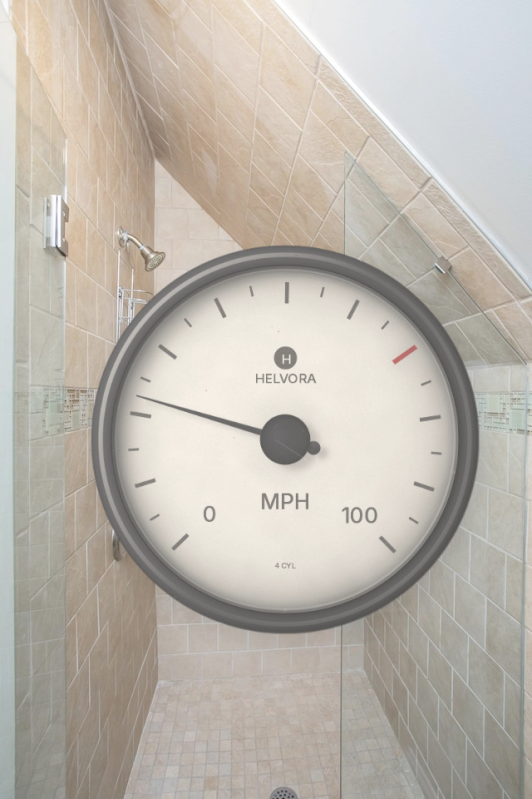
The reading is 22.5 mph
